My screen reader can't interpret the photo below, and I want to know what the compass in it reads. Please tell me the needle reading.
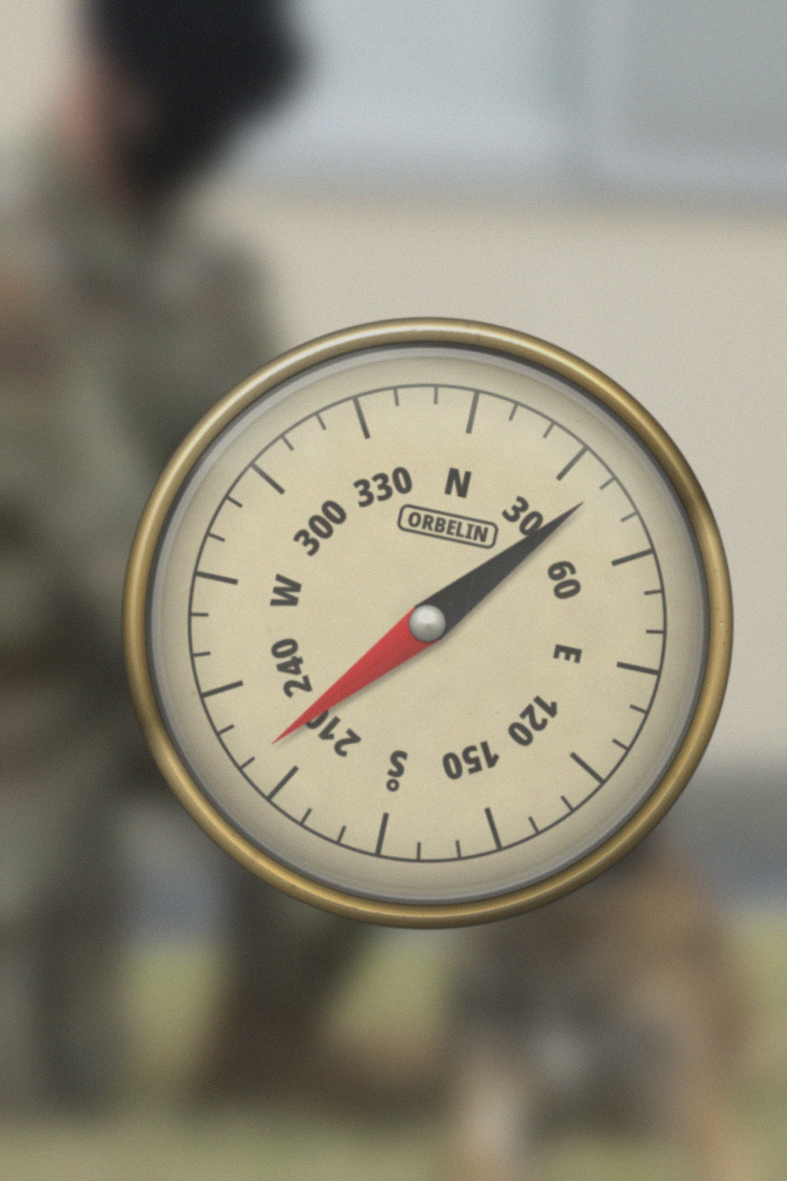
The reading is 220 °
